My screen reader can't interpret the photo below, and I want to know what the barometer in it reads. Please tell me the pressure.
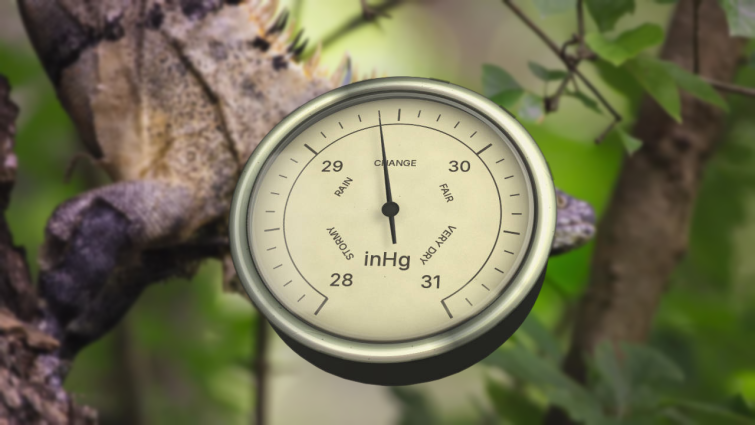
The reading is 29.4 inHg
